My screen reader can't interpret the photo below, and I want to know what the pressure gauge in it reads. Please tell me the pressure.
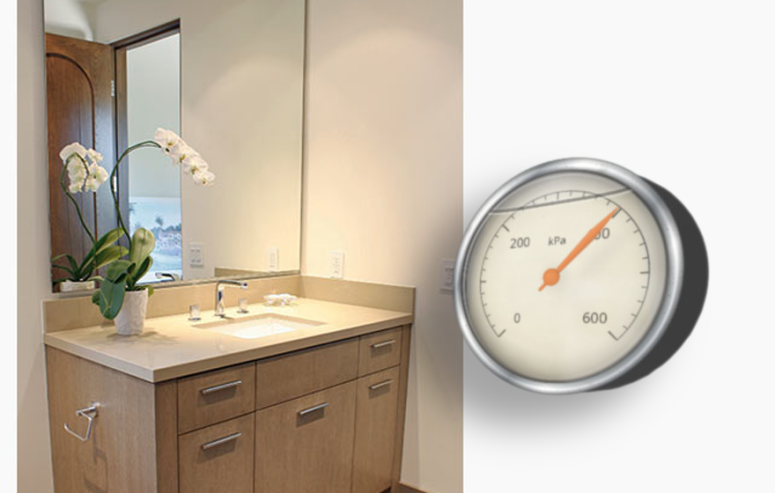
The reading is 400 kPa
